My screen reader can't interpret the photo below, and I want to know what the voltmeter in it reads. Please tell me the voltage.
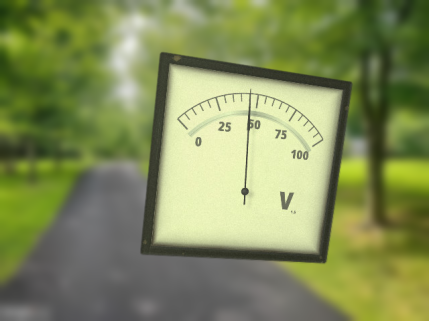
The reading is 45 V
